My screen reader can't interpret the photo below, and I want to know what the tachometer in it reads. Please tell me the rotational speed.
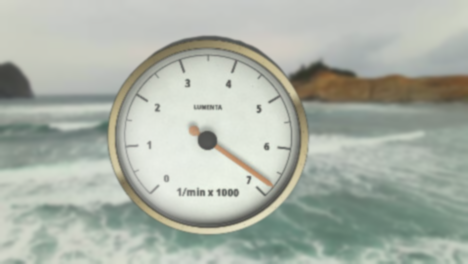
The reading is 6750 rpm
